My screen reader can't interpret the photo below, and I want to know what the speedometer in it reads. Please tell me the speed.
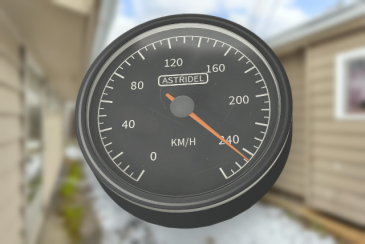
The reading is 245 km/h
